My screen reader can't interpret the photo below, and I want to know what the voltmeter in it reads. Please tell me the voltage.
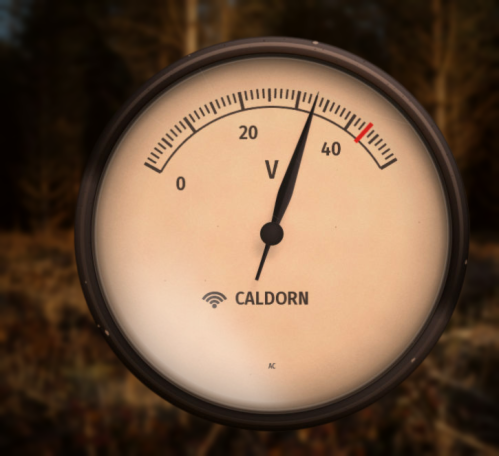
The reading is 33 V
